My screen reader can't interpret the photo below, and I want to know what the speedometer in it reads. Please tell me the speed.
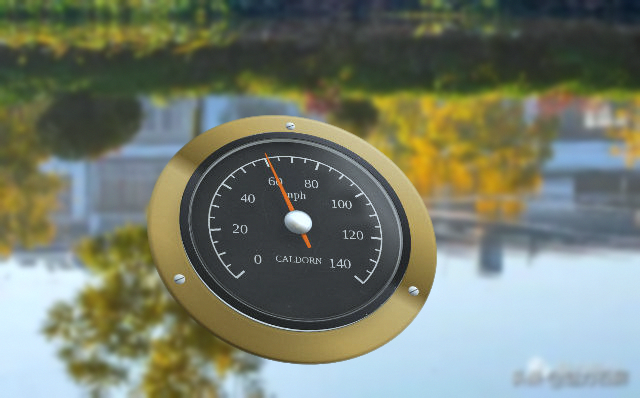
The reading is 60 mph
